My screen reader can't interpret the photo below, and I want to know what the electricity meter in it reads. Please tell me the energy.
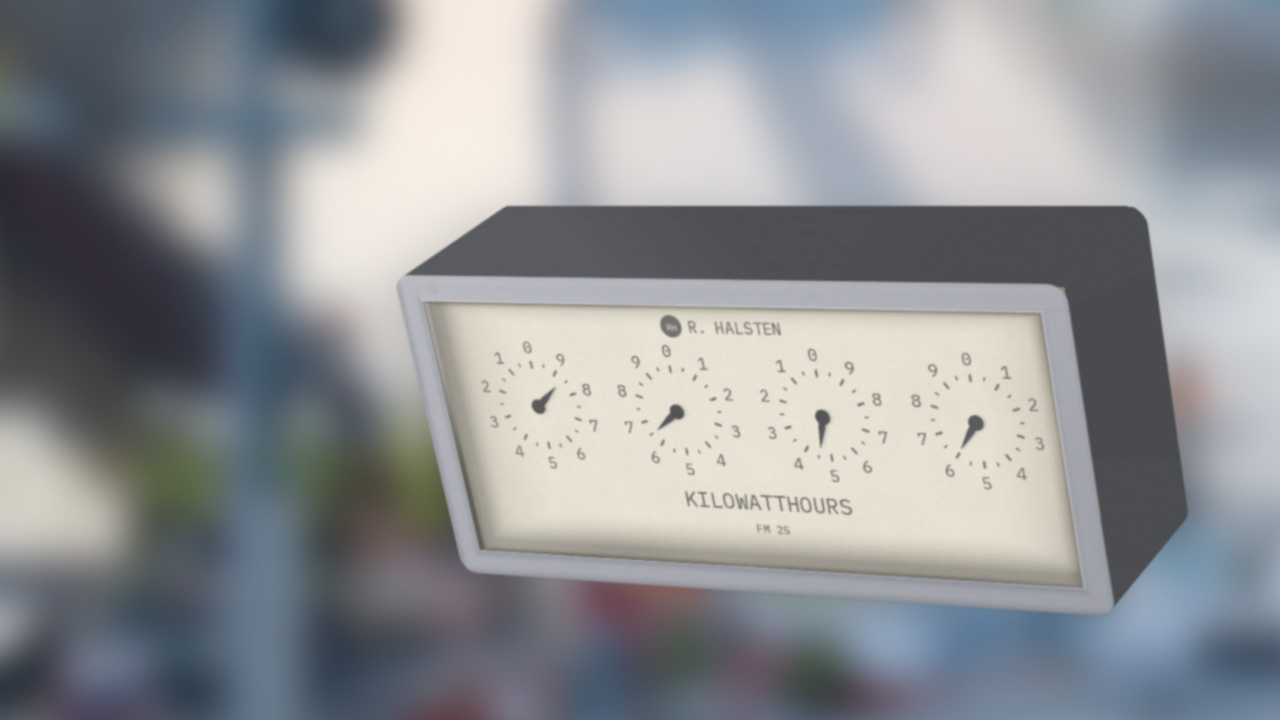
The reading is 8646 kWh
